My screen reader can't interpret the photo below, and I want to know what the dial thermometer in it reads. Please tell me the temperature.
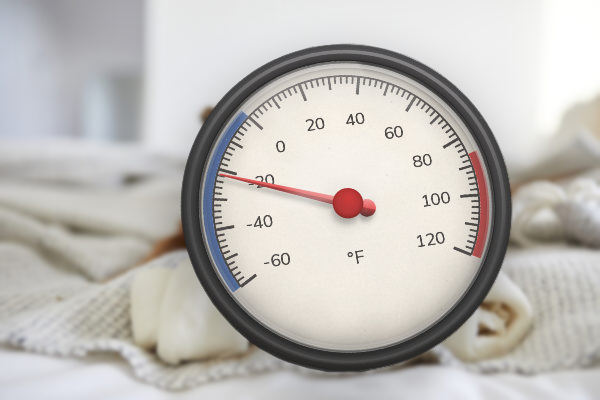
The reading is -22 °F
